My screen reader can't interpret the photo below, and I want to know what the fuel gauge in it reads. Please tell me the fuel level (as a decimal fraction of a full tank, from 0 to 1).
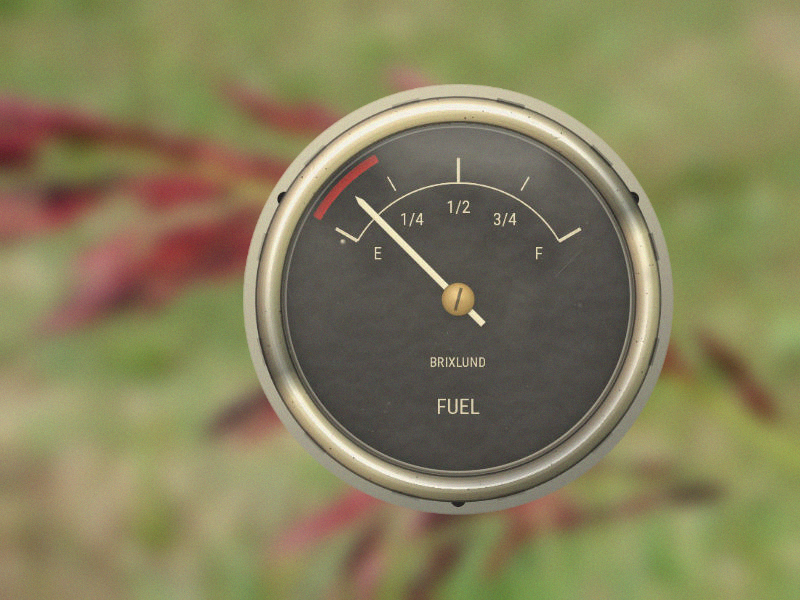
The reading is 0.125
